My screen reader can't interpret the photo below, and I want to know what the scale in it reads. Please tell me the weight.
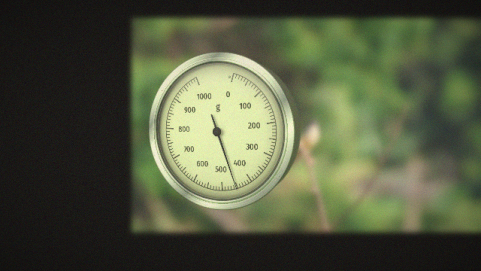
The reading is 450 g
